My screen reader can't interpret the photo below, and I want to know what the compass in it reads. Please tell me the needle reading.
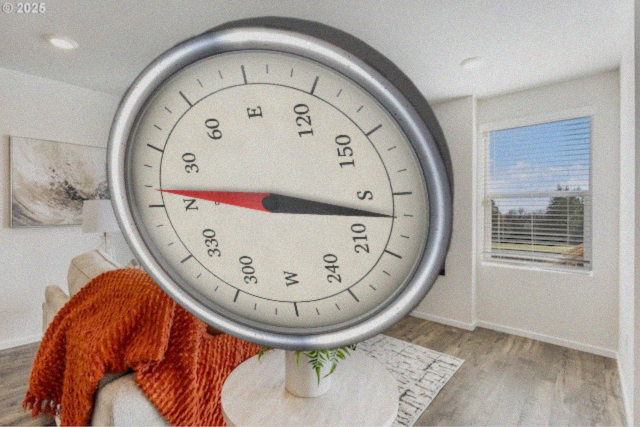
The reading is 10 °
